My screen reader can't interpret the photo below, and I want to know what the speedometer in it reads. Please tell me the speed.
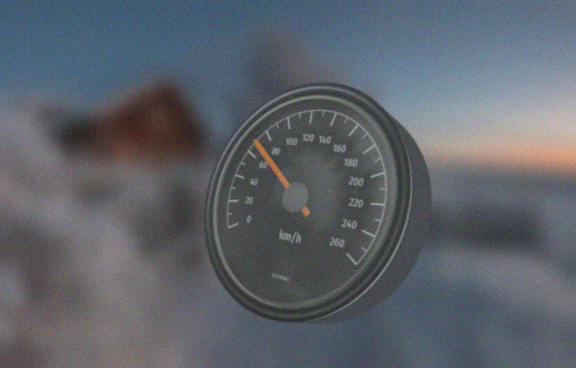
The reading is 70 km/h
